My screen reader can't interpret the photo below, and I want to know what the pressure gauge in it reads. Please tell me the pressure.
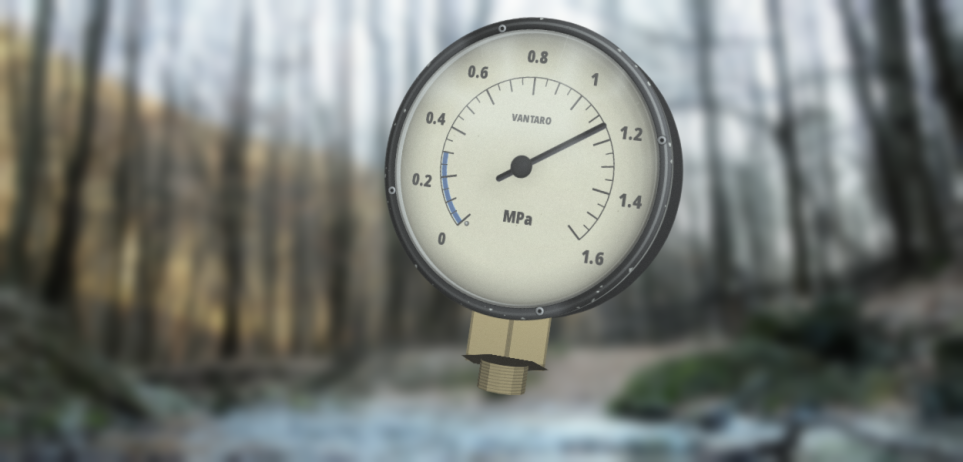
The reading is 1.15 MPa
